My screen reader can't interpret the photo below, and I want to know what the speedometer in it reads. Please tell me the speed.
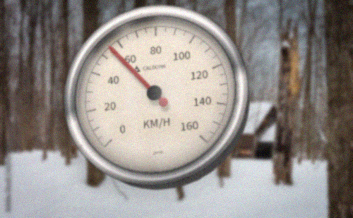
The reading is 55 km/h
